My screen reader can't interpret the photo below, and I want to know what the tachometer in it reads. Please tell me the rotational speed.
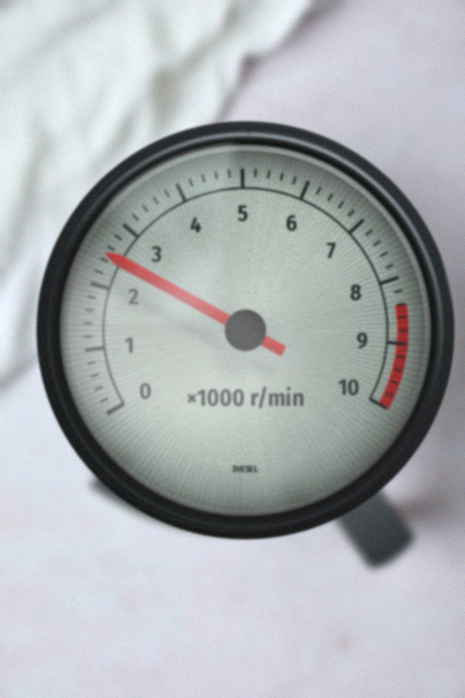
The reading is 2500 rpm
